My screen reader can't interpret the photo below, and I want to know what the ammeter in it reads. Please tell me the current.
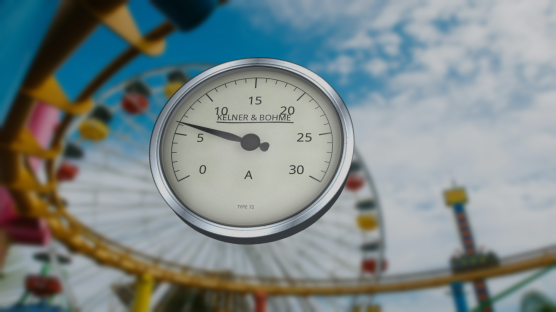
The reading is 6 A
